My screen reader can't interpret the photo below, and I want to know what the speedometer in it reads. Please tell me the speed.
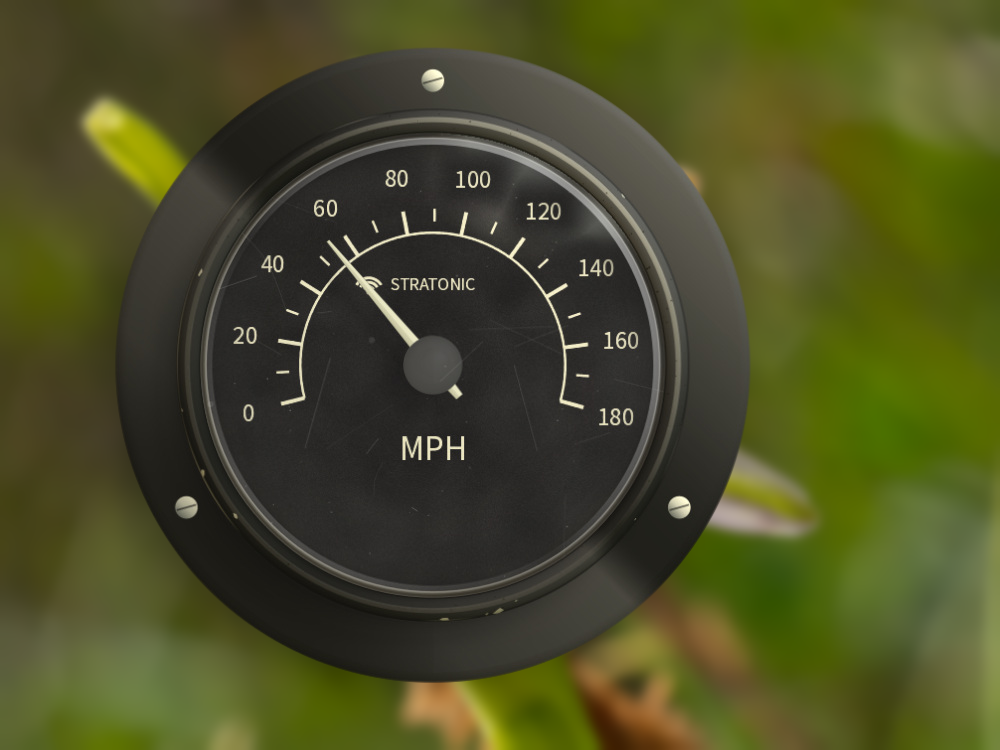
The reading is 55 mph
